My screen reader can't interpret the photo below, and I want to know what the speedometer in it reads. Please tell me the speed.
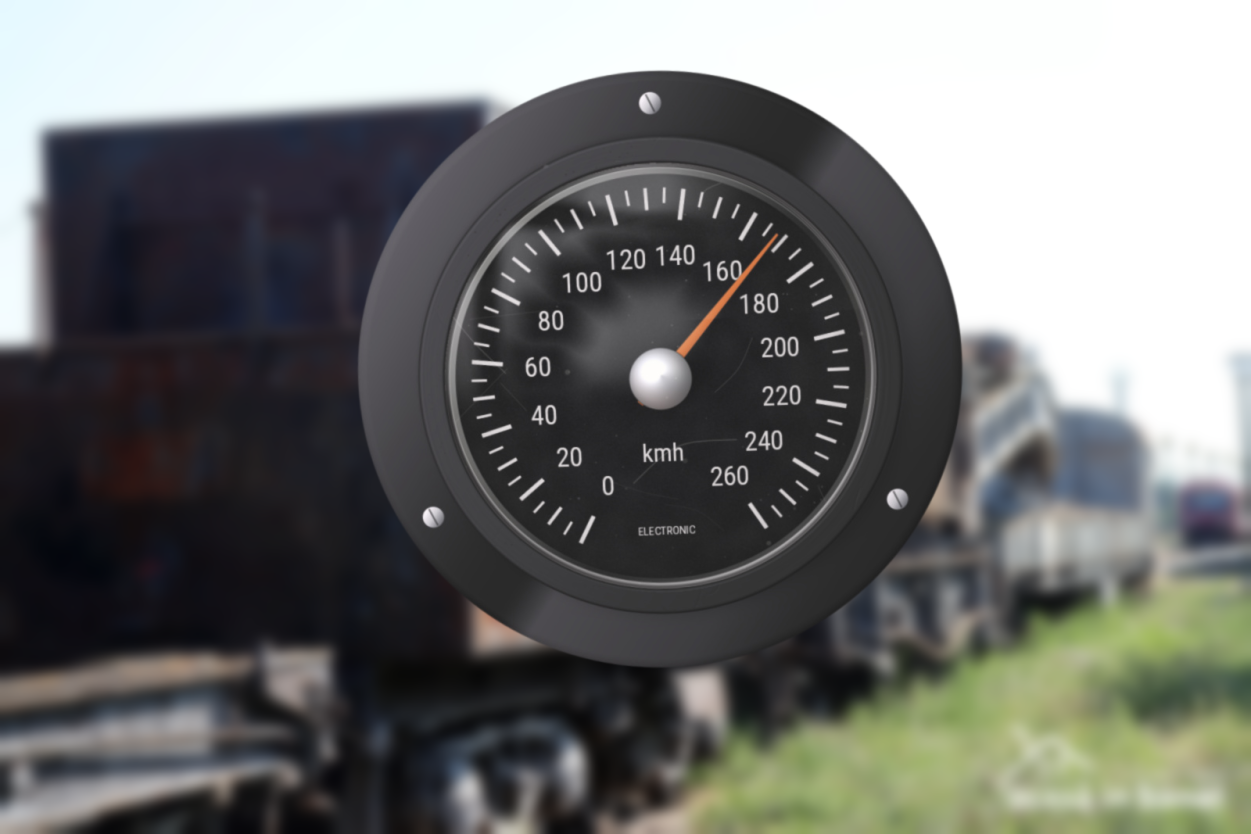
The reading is 167.5 km/h
